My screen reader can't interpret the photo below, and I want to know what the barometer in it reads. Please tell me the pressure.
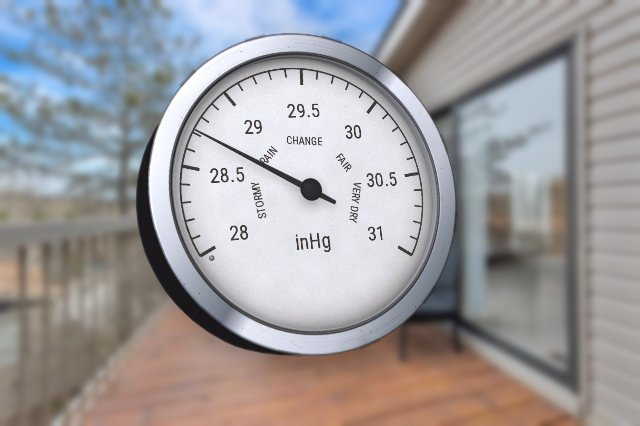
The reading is 28.7 inHg
